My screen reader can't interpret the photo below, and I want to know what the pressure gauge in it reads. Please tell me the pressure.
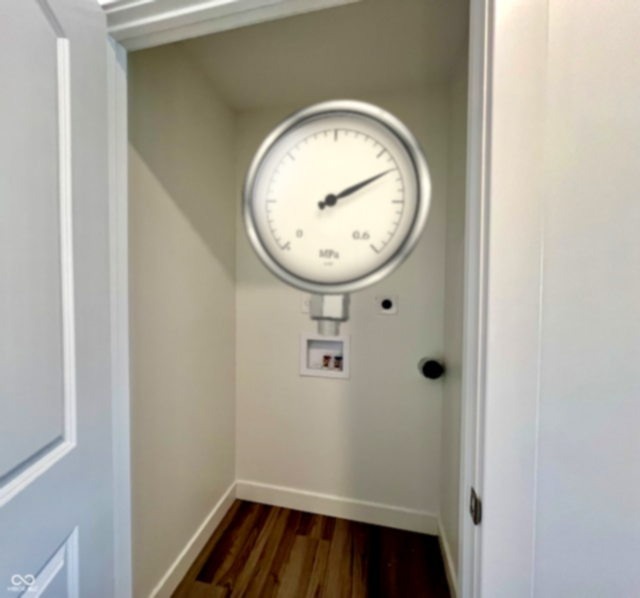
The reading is 0.44 MPa
